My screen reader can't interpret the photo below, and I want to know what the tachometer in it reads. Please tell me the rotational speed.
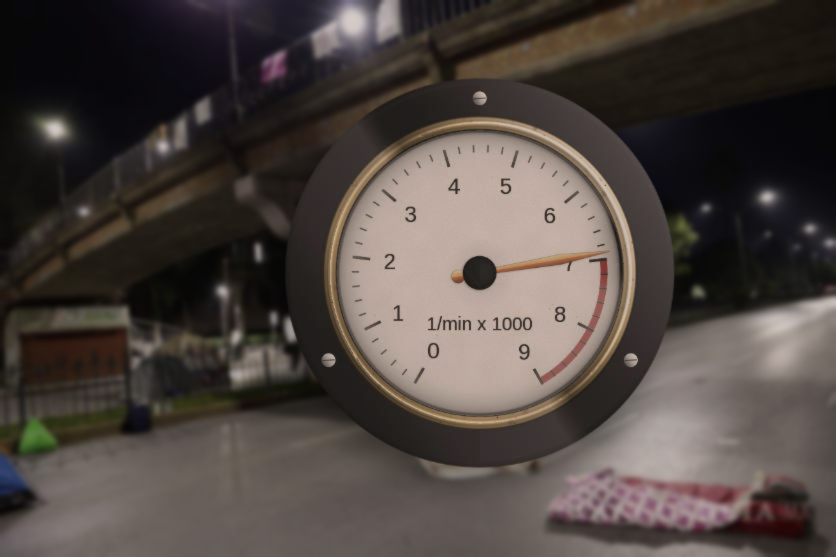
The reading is 6900 rpm
